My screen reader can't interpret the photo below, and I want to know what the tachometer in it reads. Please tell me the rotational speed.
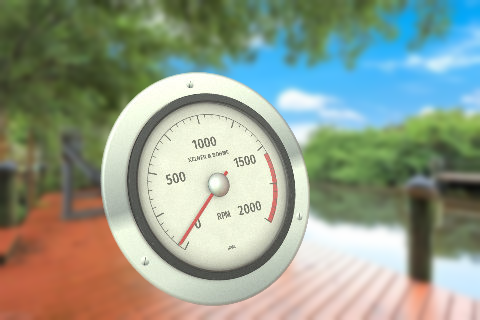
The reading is 50 rpm
